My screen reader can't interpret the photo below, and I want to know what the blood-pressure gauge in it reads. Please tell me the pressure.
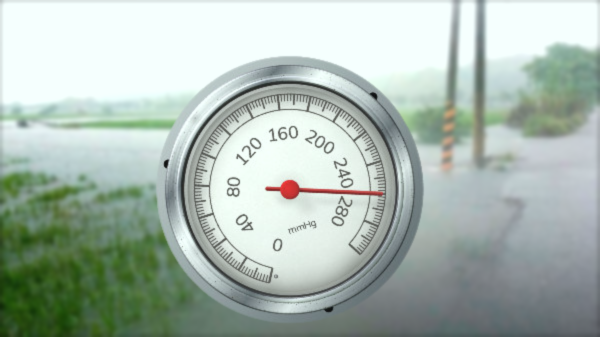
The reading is 260 mmHg
